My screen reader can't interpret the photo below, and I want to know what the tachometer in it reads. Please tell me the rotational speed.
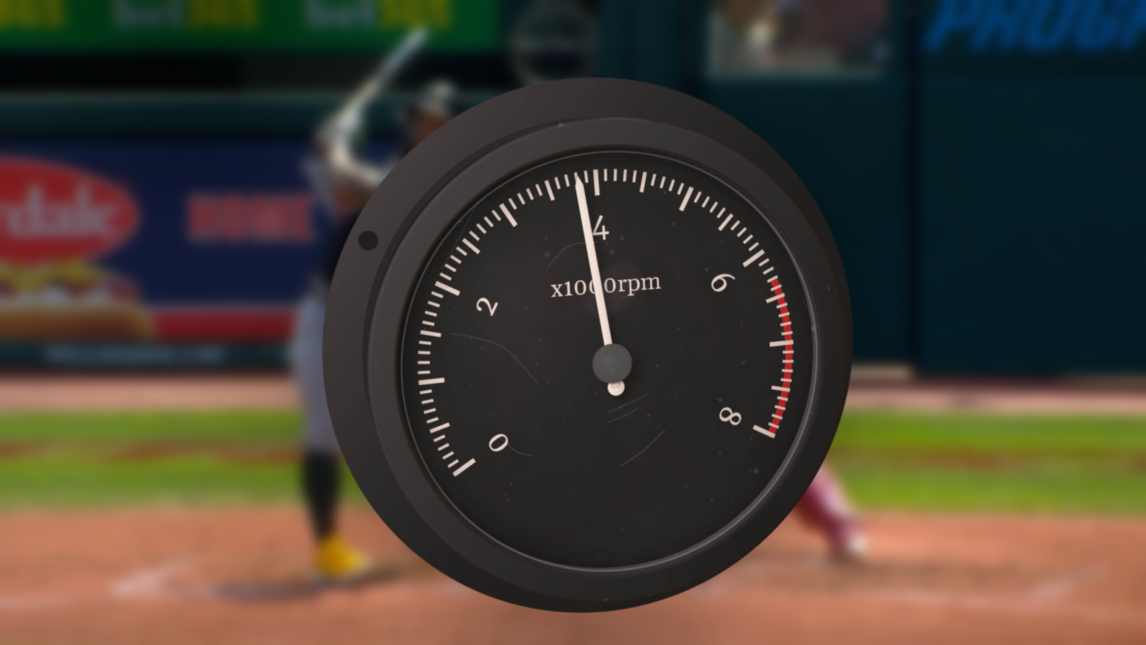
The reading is 3800 rpm
